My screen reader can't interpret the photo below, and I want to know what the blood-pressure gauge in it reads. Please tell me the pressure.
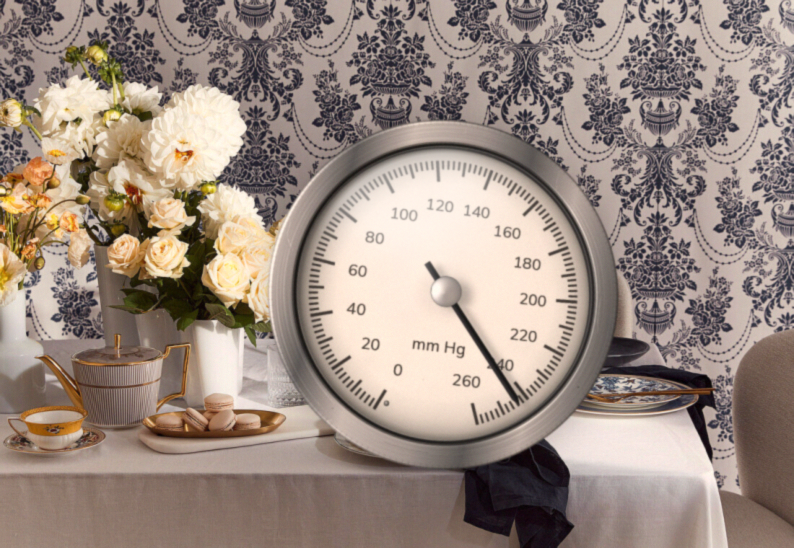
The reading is 244 mmHg
